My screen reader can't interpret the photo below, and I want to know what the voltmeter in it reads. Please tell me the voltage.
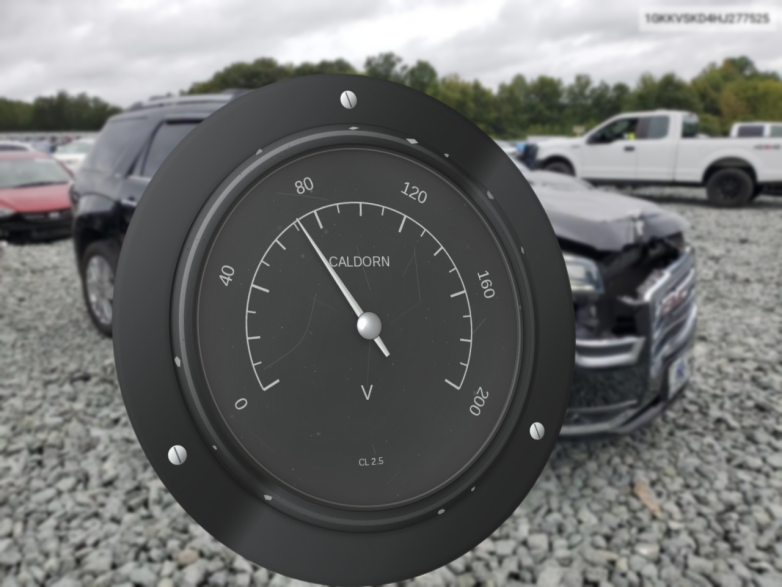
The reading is 70 V
